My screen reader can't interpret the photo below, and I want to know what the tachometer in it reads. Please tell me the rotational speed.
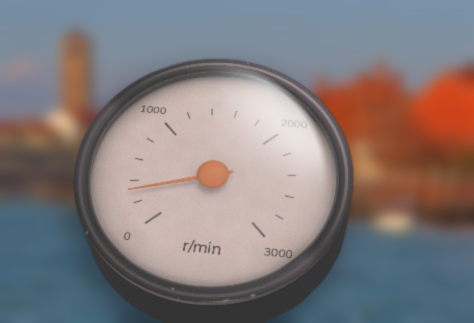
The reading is 300 rpm
